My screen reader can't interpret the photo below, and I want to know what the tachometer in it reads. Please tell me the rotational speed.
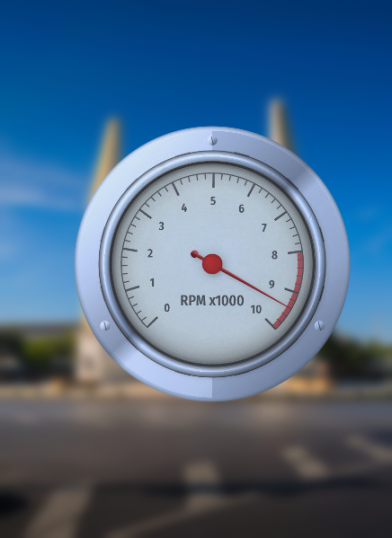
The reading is 9400 rpm
